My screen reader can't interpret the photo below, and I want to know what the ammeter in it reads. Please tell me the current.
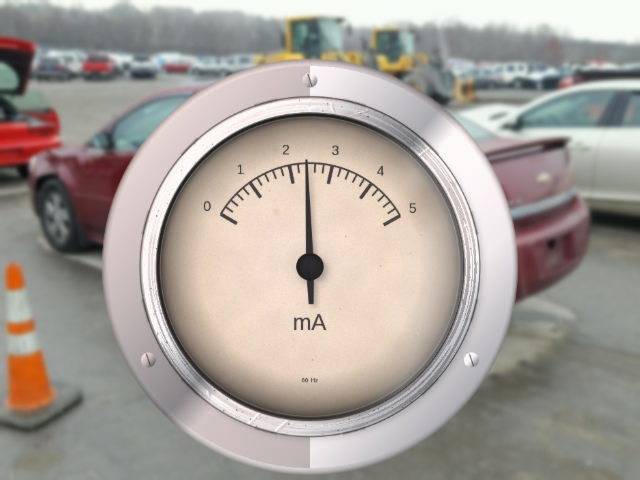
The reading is 2.4 mA
